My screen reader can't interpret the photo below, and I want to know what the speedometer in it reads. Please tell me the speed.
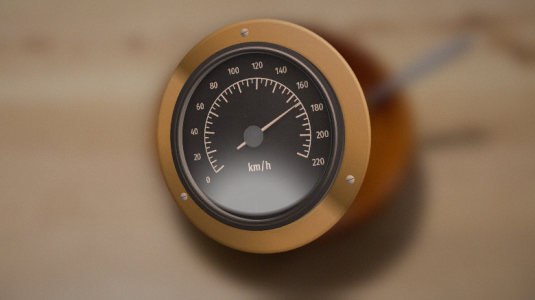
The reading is 170 km/h
